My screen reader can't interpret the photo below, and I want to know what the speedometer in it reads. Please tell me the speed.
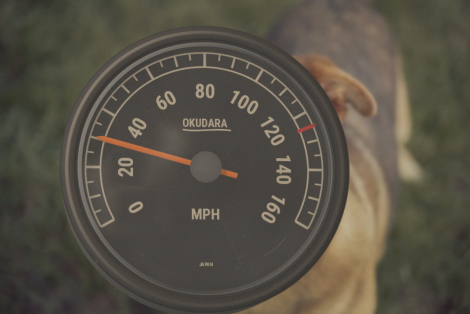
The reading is 30 mph
